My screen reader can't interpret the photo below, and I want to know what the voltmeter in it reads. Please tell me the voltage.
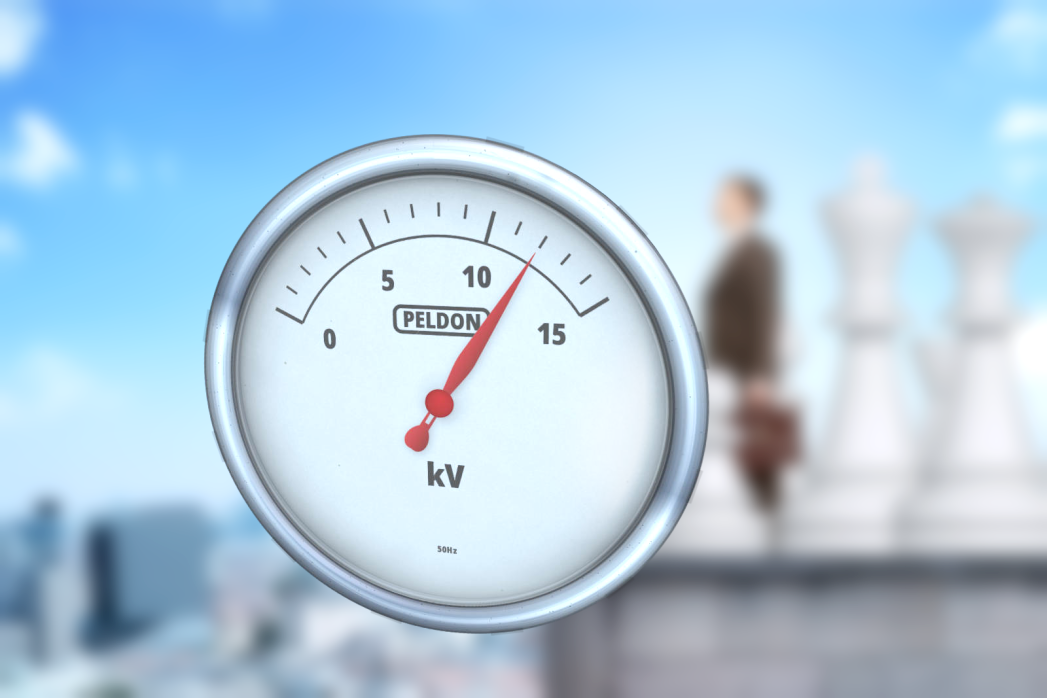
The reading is 12 kV
